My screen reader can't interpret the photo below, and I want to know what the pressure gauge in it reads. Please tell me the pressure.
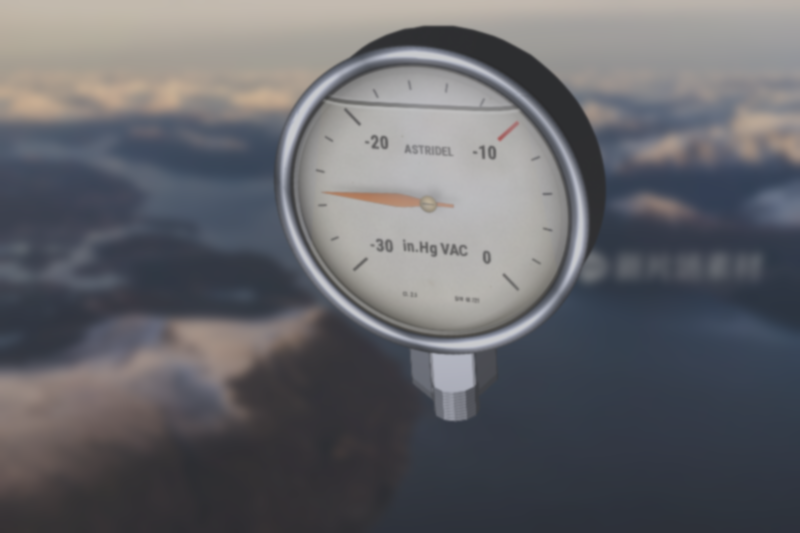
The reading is -25 inHg
